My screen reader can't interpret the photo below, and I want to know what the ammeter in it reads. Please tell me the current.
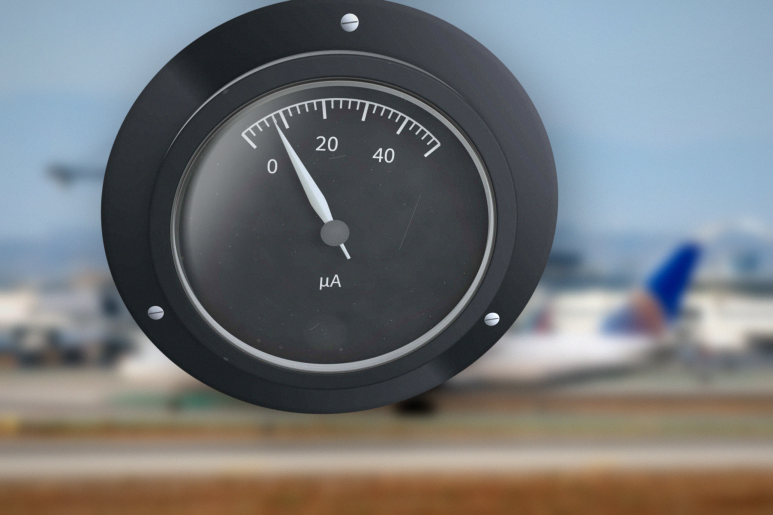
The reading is 8 µA
